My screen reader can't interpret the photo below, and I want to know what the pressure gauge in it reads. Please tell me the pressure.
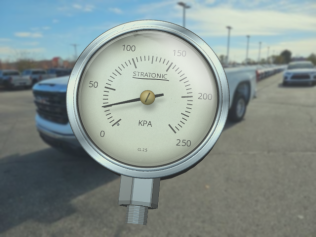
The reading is 25 kPa
